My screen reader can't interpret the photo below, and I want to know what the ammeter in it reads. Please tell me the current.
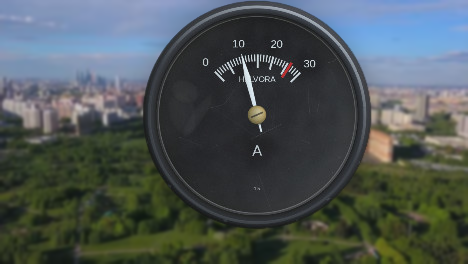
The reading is 10 A
